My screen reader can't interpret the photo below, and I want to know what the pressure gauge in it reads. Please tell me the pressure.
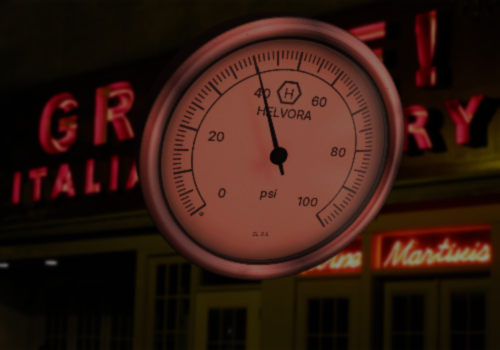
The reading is 40 psi
